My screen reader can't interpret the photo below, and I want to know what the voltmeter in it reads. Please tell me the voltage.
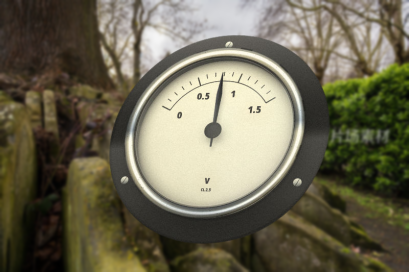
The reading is 0.8 V
